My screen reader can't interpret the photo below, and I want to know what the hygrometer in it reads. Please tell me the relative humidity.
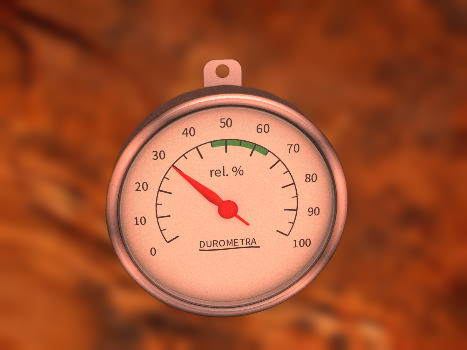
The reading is 30 %
